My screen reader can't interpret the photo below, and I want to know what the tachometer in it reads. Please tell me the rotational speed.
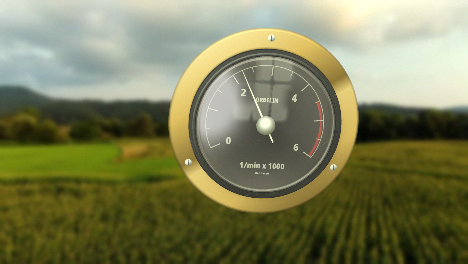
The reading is 2250 rpm
